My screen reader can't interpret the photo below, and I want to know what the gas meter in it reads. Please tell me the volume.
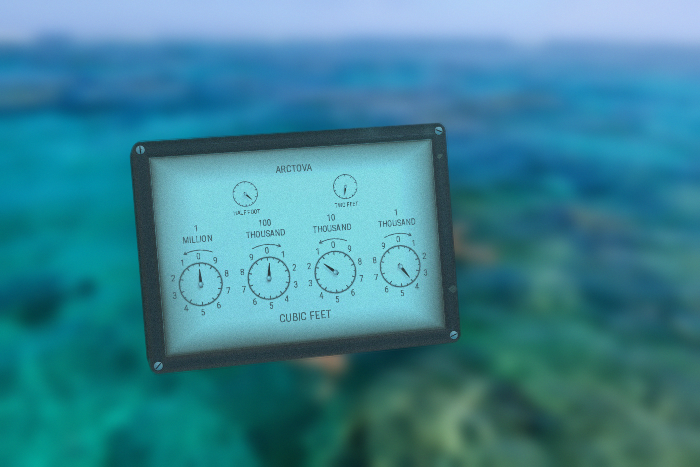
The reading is 1400 ft³
